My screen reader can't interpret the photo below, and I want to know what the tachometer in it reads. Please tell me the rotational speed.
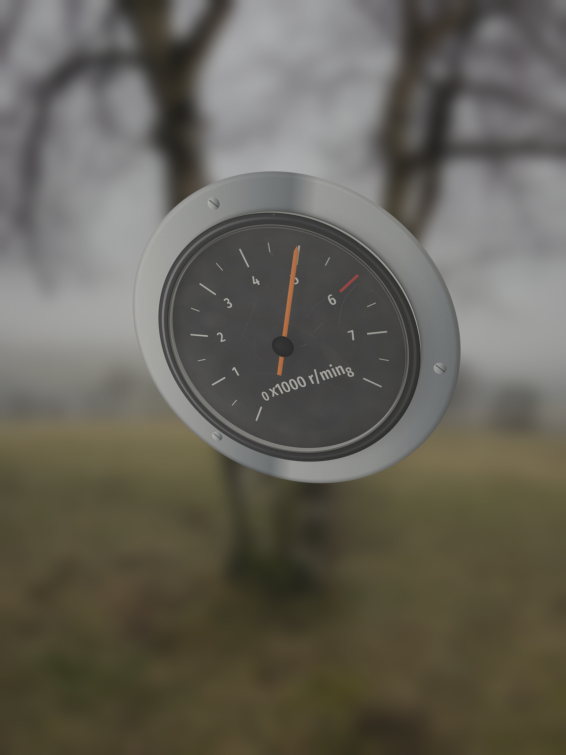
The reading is 5000 rpm
